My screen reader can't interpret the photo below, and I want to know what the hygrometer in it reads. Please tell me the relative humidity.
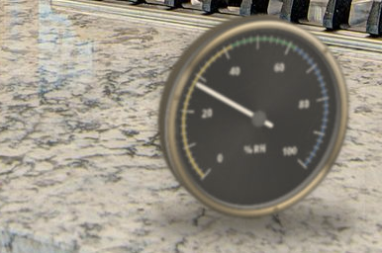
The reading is 28 %
